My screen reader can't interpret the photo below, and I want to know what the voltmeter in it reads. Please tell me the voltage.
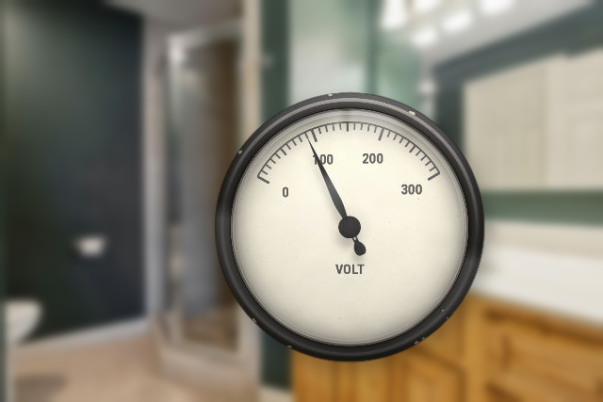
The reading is 90 V
